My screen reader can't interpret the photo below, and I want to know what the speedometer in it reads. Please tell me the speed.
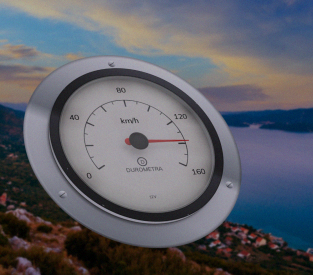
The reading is 140 km/h
